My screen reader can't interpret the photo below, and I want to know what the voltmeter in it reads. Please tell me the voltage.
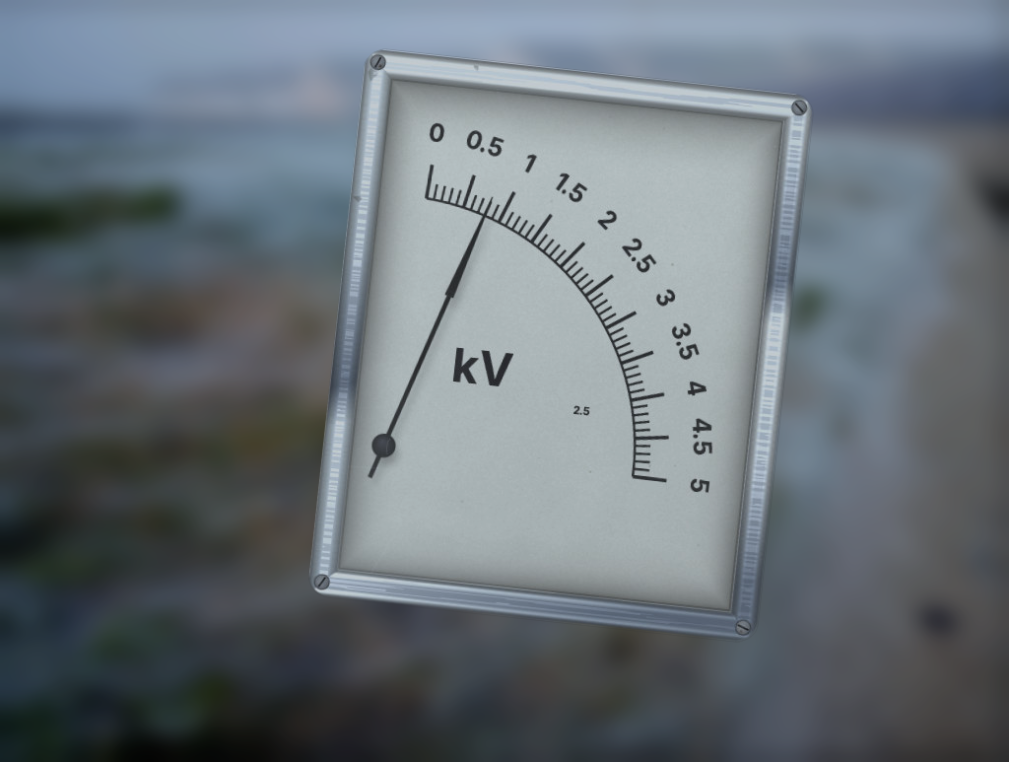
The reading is 0.8 kV
